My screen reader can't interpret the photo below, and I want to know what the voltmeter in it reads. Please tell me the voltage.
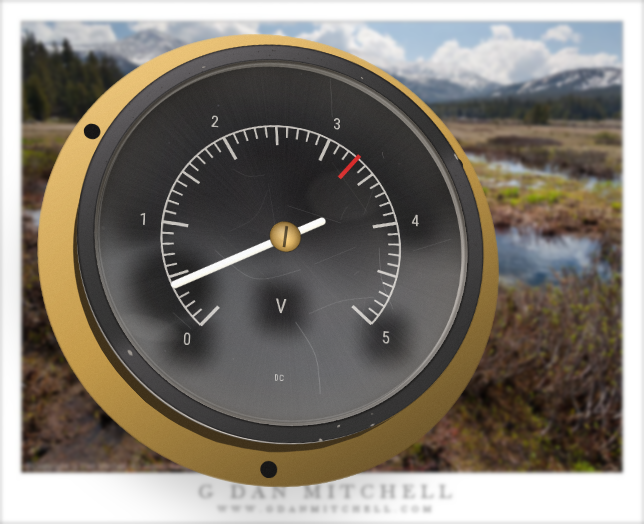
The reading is 0.4 V
